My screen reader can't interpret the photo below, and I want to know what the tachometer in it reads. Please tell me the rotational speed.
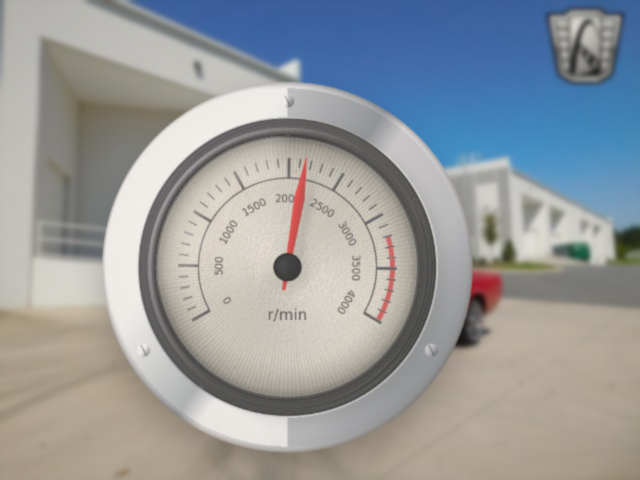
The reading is 2150 rpm
